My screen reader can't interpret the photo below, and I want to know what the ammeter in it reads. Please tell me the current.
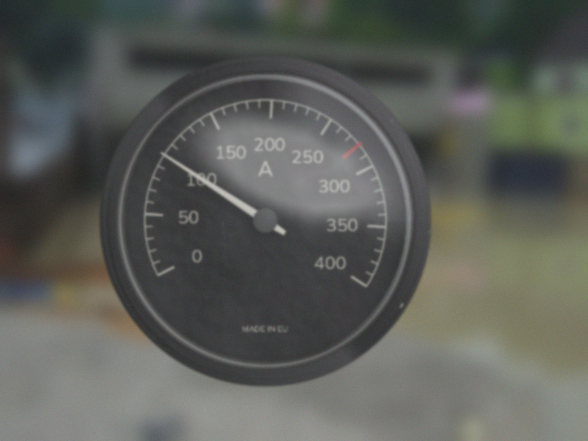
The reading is 100 A
